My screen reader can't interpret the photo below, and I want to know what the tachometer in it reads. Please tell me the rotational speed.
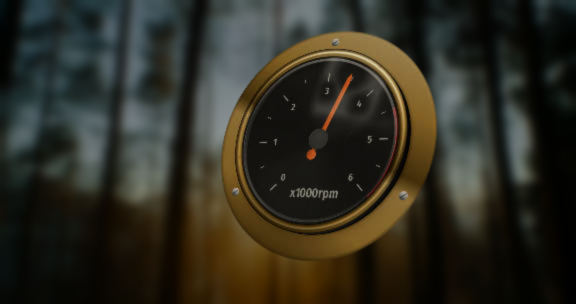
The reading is 3500 rpm
